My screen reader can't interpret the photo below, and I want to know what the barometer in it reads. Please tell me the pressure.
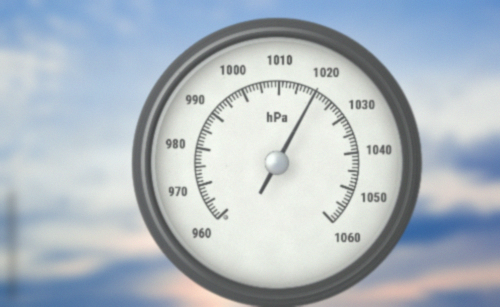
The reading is 1020 hPa
